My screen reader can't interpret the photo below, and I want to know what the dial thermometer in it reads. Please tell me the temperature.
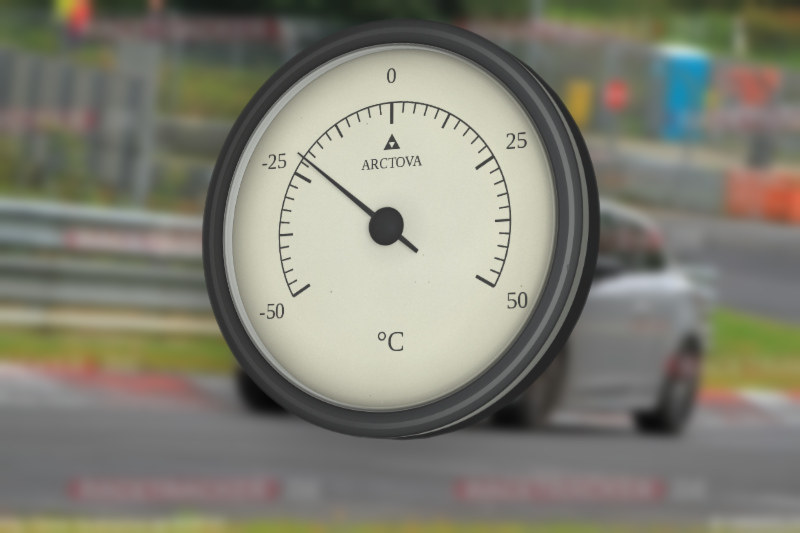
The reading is -21.25 °C
